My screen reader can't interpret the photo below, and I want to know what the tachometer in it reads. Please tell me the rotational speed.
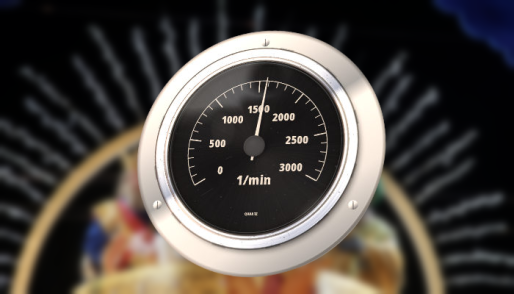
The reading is 1600 rpm
